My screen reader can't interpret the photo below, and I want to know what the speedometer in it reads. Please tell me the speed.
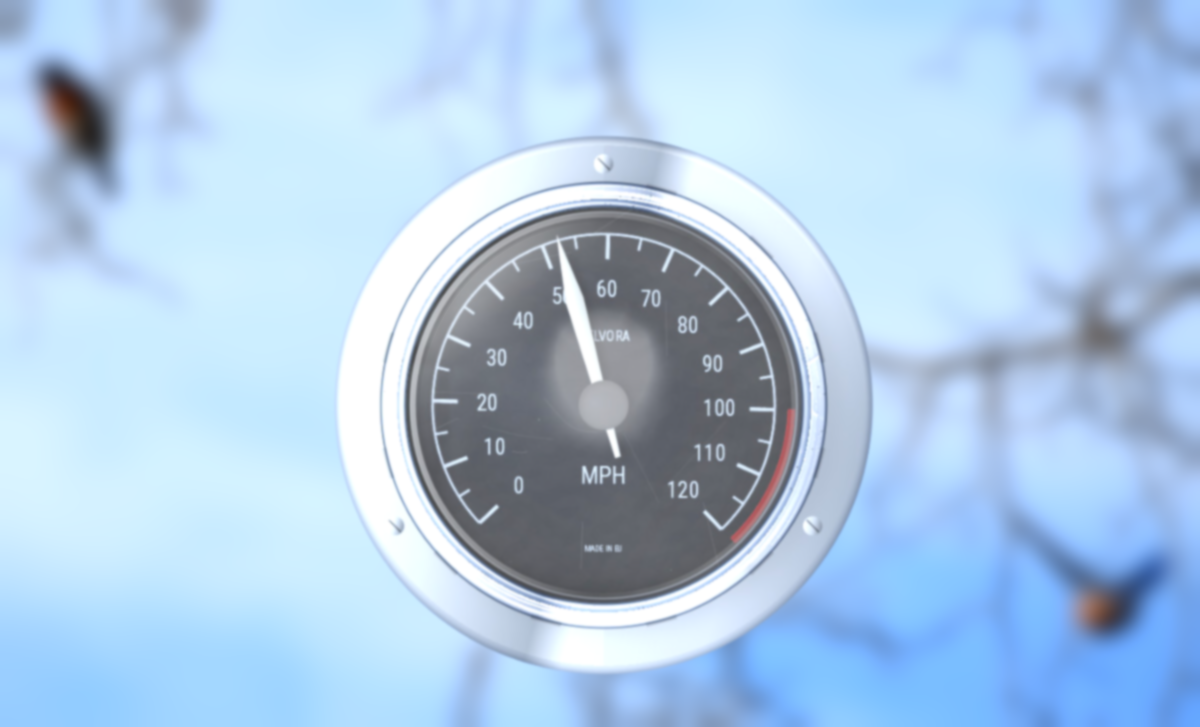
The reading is 52.5 mph
